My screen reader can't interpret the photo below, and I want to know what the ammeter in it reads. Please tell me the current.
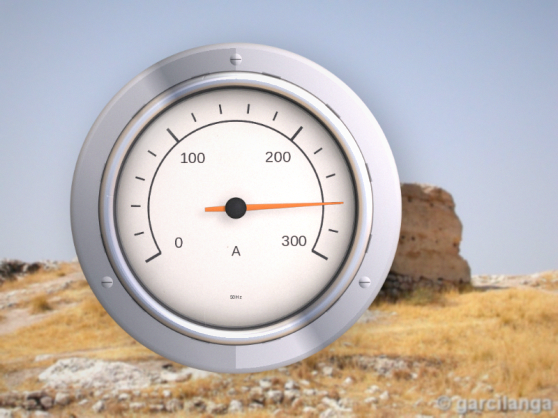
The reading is 260 A
